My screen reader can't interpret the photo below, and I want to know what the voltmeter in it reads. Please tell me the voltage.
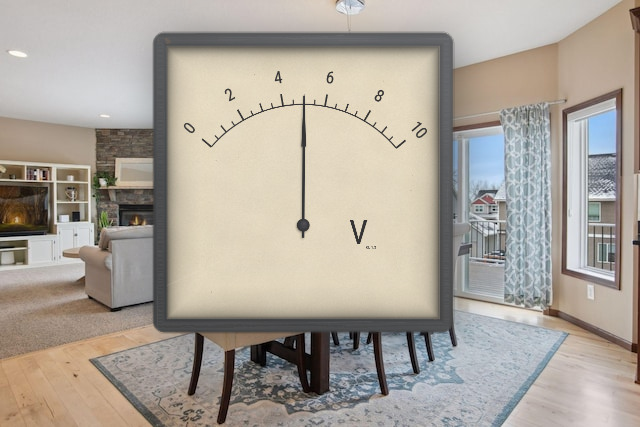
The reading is 5 V
